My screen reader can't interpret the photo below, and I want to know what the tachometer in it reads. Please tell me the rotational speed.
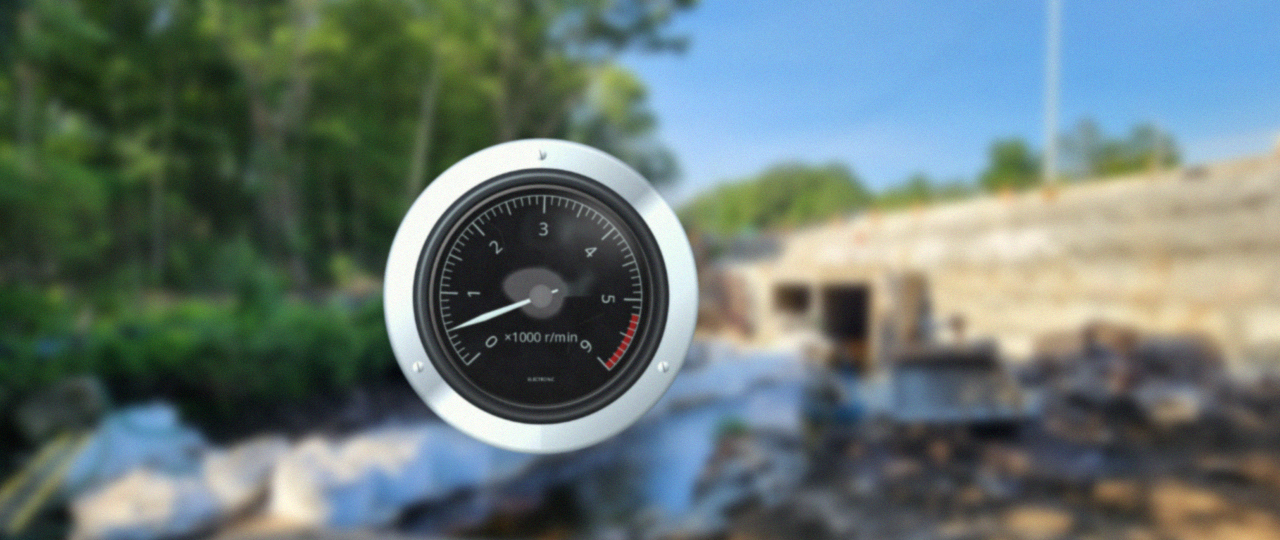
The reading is 500 rpm
